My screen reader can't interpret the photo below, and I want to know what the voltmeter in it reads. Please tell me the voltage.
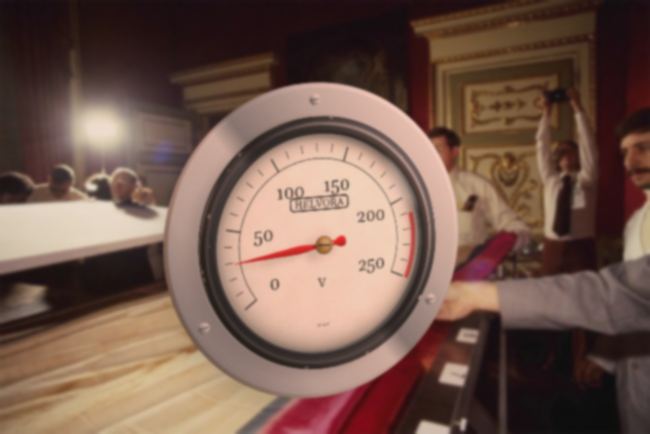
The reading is 30 V
